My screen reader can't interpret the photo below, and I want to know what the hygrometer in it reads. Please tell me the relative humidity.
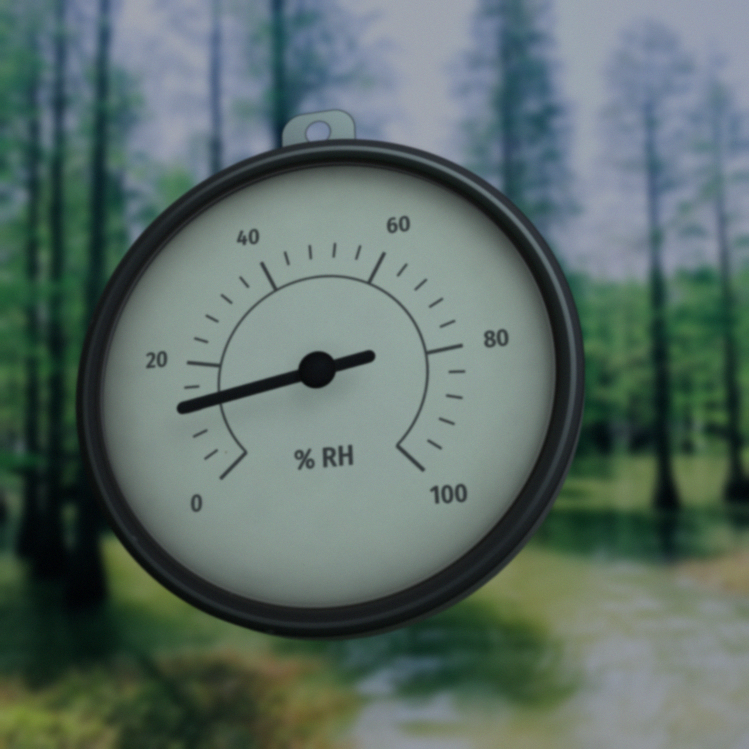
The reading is 12 %
